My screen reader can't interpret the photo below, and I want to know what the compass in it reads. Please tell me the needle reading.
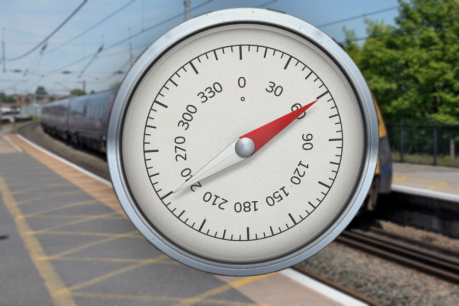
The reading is 60 °
